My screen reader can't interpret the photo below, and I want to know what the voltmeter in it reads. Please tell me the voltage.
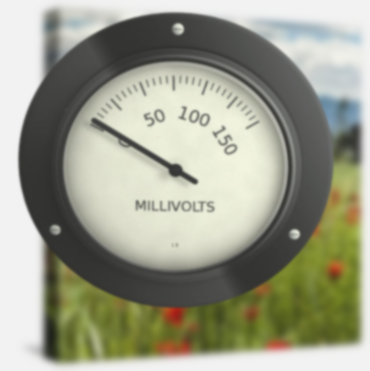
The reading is 5 mV
